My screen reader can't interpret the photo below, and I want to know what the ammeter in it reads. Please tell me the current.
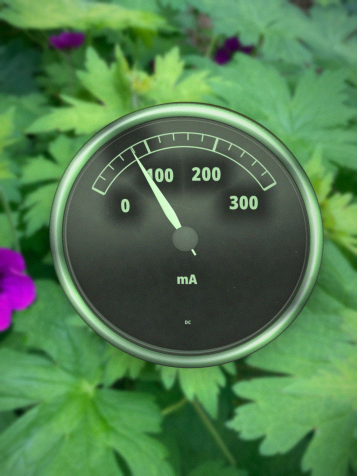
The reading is 80 mA
